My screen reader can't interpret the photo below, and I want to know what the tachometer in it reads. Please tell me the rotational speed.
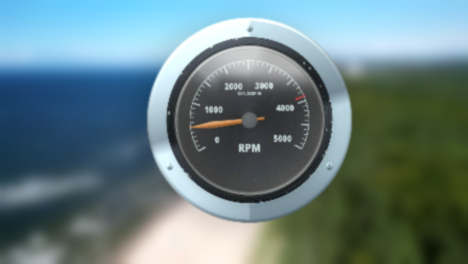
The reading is 500 rpm
